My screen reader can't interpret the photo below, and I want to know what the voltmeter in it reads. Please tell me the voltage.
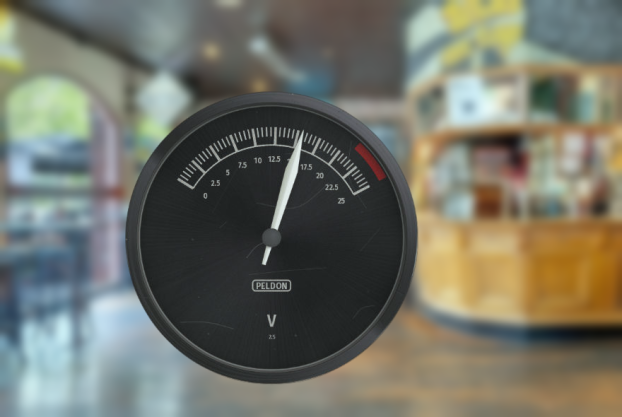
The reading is 15.5 V
